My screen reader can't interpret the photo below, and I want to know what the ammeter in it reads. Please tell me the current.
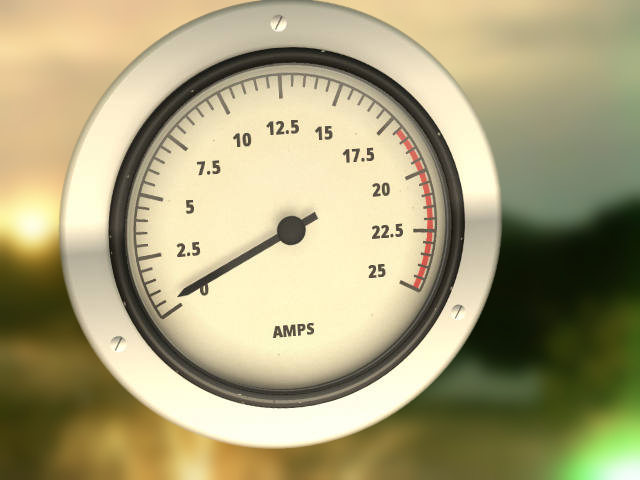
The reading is 0.5 A
